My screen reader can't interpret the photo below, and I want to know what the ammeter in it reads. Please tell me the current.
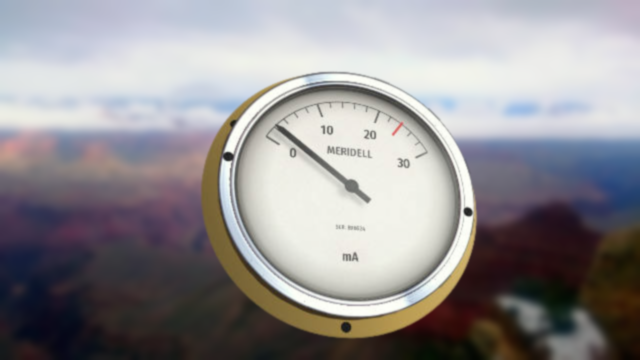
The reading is 2 mA
